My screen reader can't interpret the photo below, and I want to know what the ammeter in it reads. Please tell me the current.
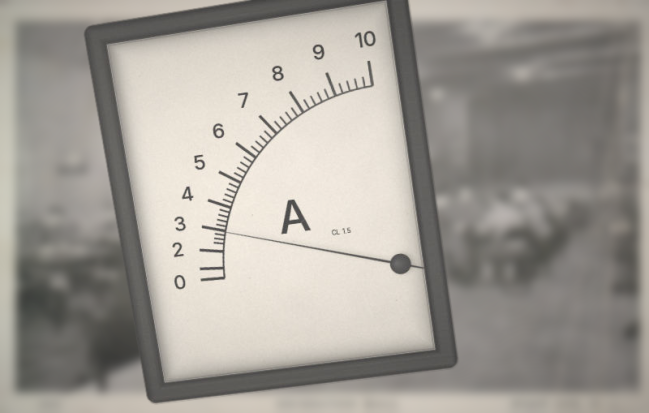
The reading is 3 A
